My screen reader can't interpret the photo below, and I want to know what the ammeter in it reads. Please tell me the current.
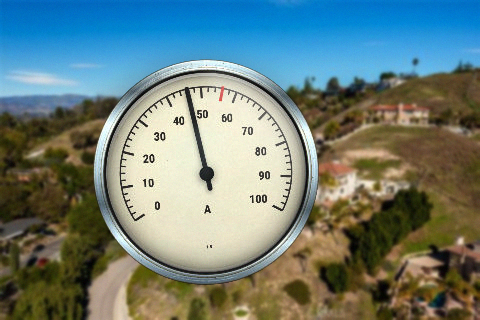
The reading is 46 A
